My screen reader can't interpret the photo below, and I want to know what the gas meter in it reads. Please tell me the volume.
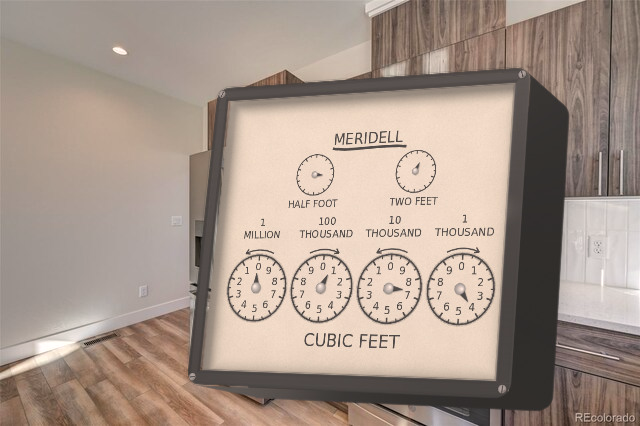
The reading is 7400 ft³
